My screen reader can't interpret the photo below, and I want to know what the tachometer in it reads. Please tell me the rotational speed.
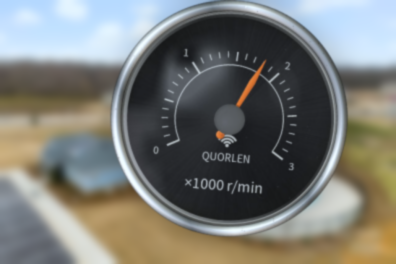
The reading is 1800 rpm
